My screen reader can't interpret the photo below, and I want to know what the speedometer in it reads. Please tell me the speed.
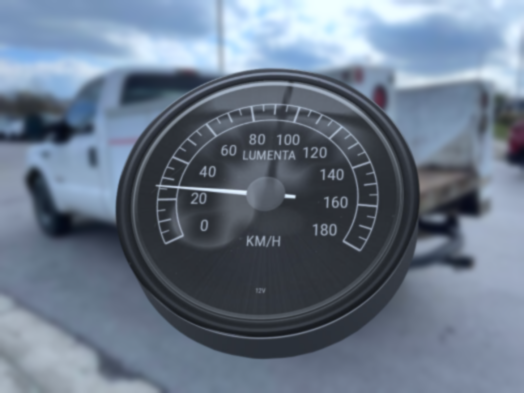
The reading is 25 km/h
